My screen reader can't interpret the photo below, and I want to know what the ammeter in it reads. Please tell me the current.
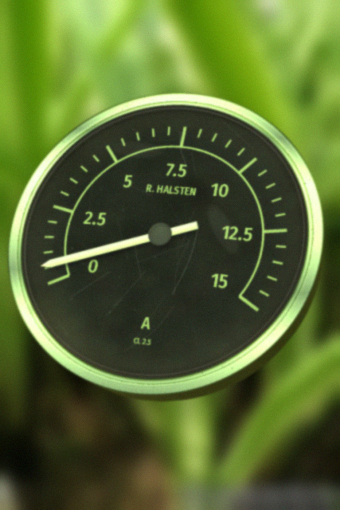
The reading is 0.5 A
